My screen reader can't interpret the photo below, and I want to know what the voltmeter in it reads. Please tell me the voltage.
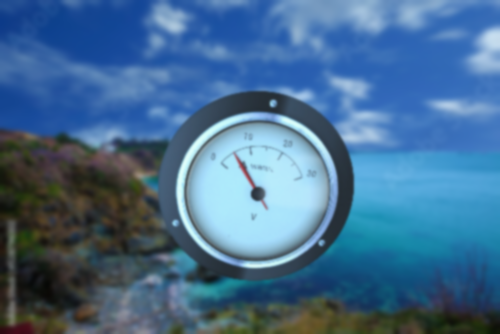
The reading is 5 V
